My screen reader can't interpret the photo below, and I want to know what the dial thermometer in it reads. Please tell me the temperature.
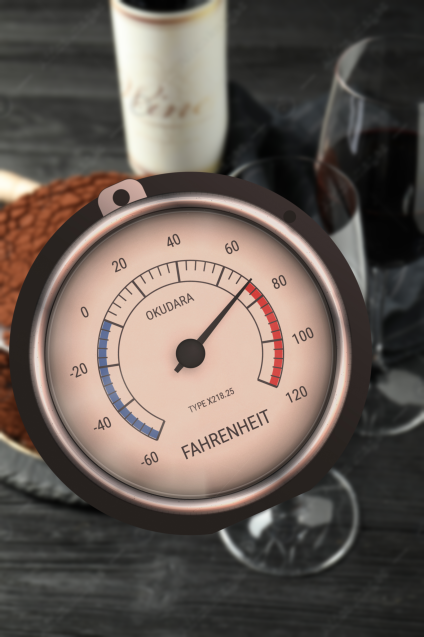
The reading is 72 °F
